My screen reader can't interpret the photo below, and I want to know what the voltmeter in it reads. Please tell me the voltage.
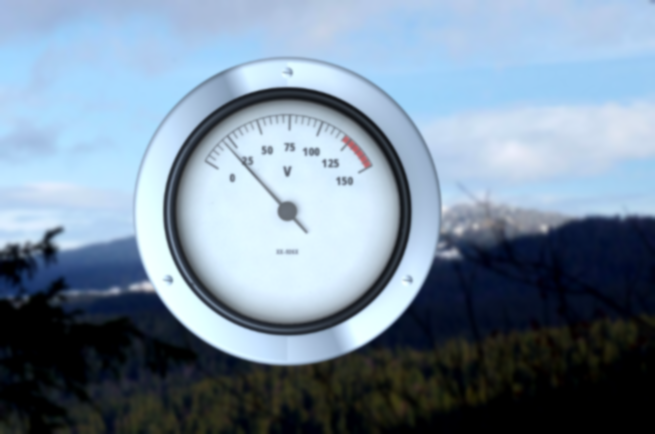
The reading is 20 V
